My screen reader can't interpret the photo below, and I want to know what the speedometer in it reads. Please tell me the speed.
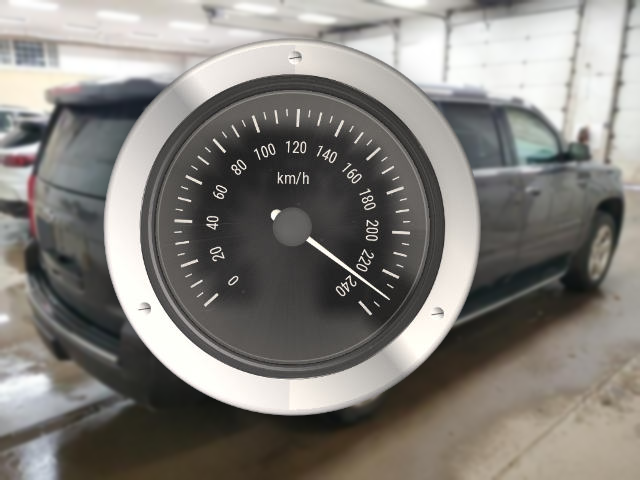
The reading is 230 km/h
